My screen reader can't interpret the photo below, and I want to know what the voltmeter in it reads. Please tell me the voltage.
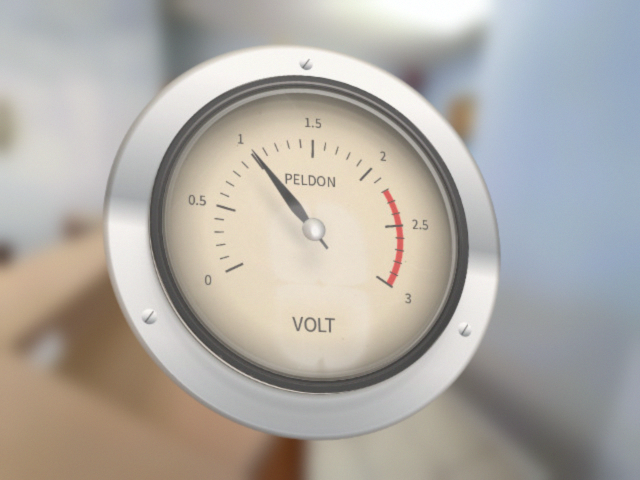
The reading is 1 V
